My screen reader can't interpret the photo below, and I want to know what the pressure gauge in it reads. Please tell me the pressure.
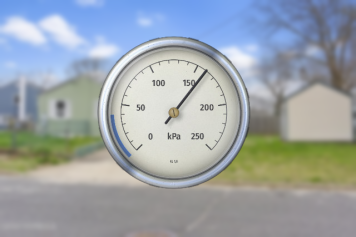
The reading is 160 kPa
